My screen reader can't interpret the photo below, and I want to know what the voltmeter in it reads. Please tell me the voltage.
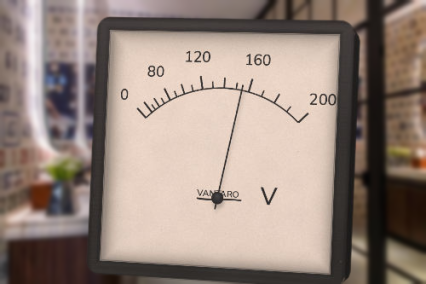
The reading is 155 V
